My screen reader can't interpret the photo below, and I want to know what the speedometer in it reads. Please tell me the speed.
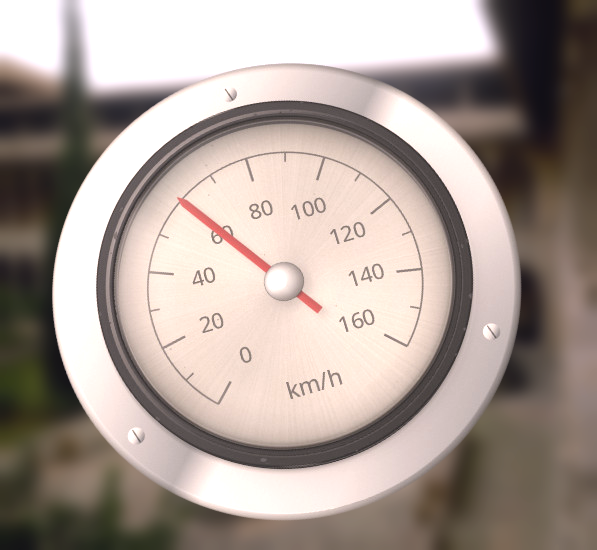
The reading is 60 km/h
